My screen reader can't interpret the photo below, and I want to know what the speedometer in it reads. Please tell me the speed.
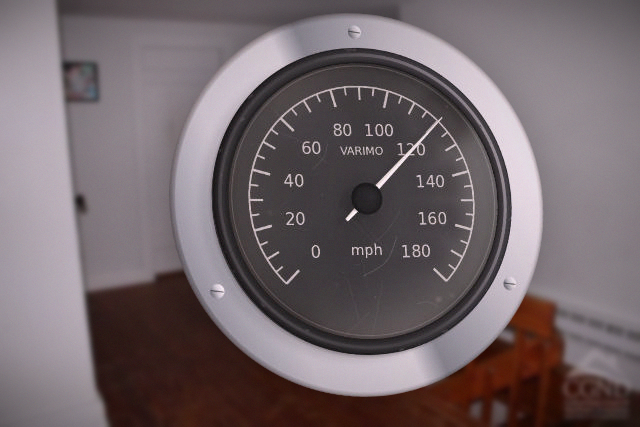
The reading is 120 mph
